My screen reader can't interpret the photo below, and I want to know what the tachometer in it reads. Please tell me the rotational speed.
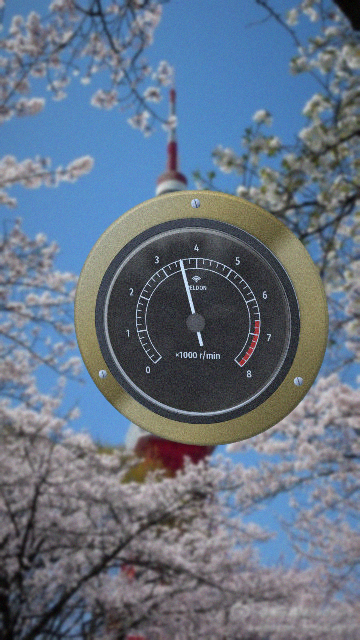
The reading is 3600 rpm
